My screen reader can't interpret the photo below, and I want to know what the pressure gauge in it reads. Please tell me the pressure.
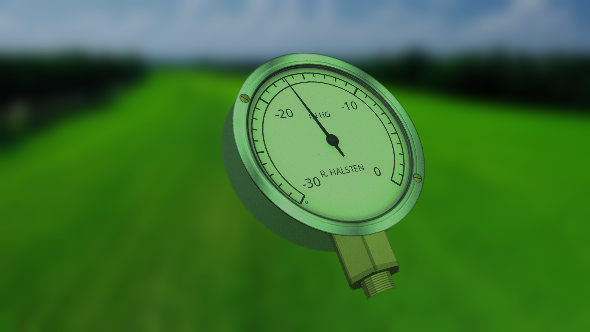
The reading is -17 inHg
